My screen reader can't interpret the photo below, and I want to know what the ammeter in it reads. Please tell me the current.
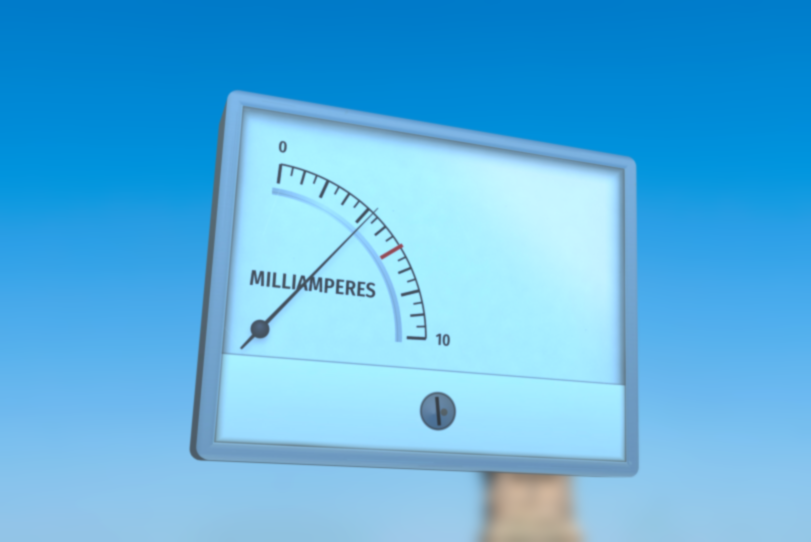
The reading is 4.25 mA
